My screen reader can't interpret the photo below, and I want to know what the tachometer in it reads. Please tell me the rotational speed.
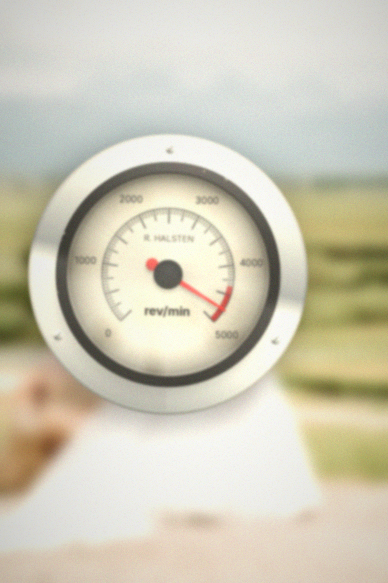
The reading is 4750 rpm
